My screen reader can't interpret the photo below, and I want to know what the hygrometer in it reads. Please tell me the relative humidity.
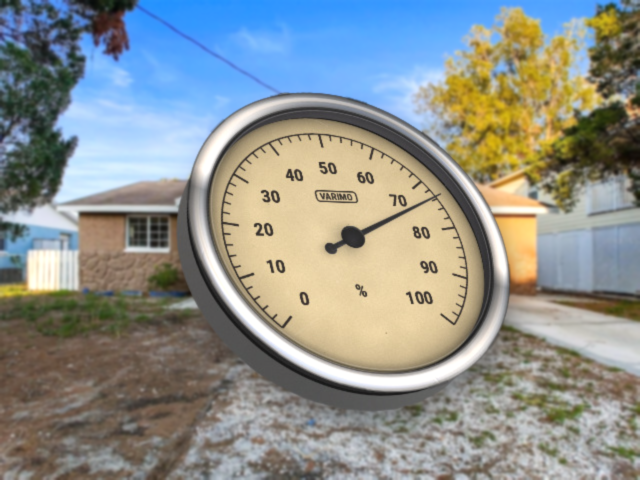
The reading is 74 %
